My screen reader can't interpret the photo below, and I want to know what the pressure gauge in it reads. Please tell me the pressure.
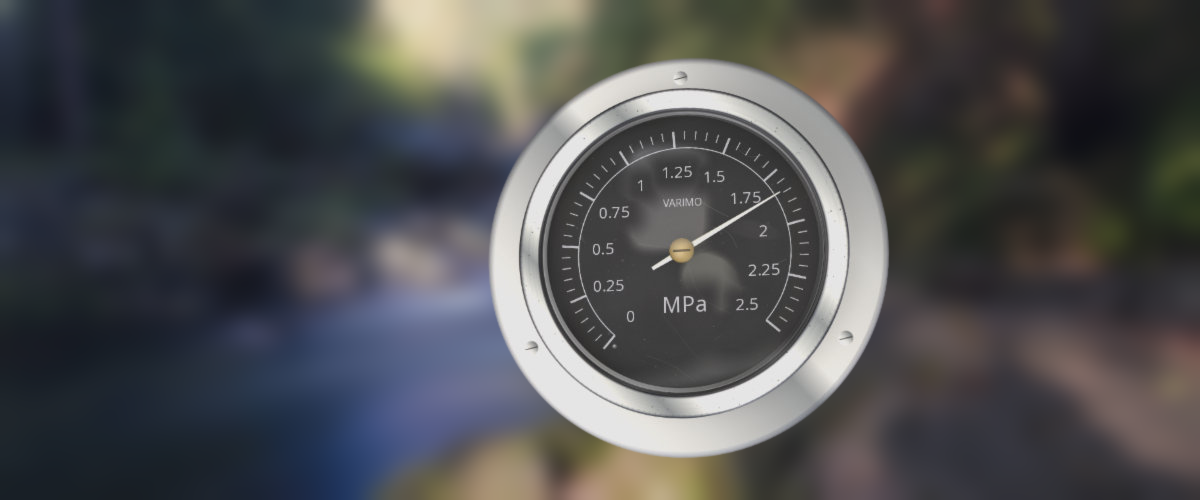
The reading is 1.85 MPa
